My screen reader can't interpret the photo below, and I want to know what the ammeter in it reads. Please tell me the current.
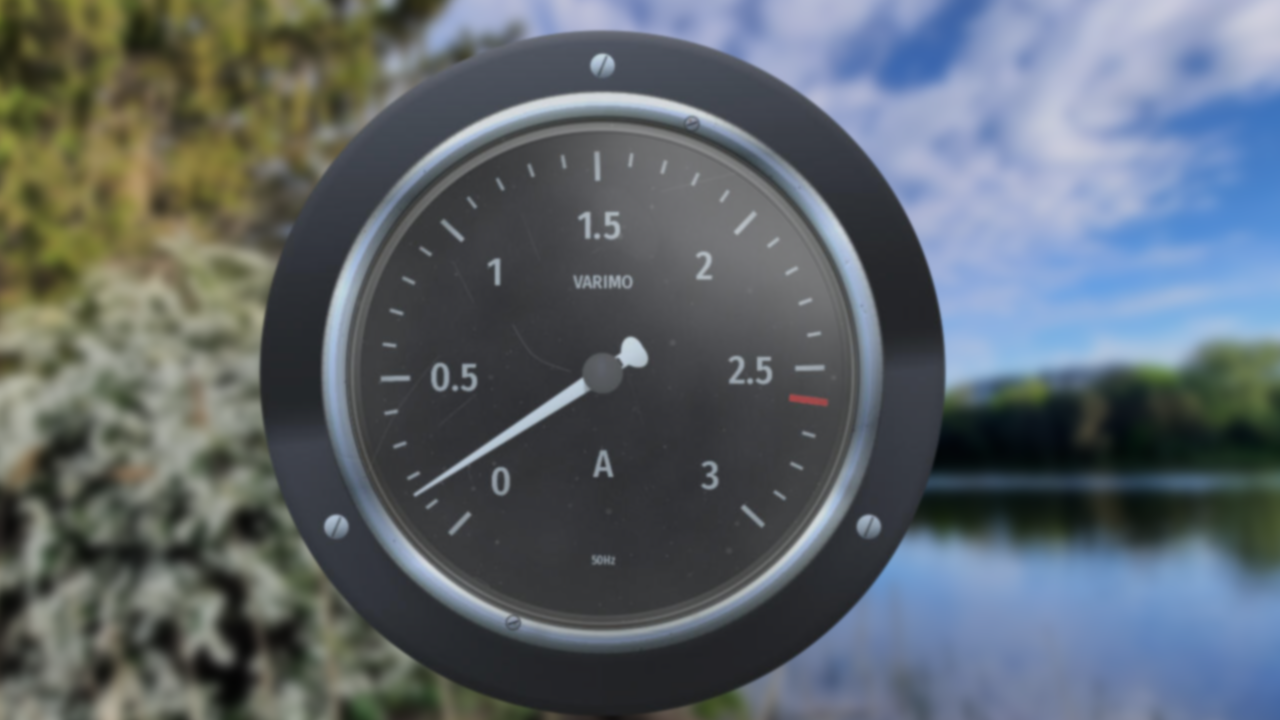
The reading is 0.15 A
